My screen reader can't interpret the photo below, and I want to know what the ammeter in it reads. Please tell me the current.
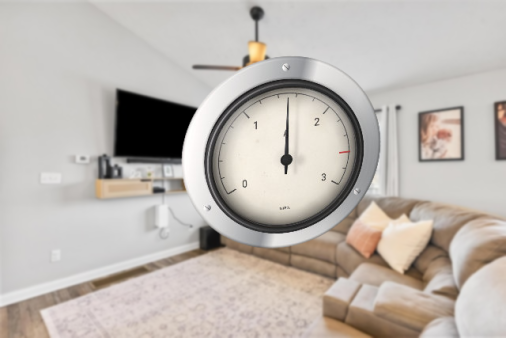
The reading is 1.5 A
